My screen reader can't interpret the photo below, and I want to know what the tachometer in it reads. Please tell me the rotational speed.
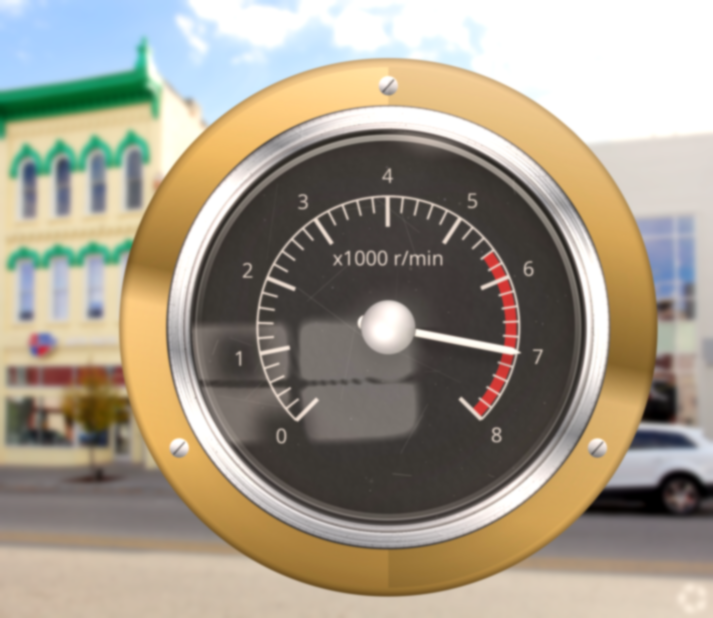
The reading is 7000 rpm
